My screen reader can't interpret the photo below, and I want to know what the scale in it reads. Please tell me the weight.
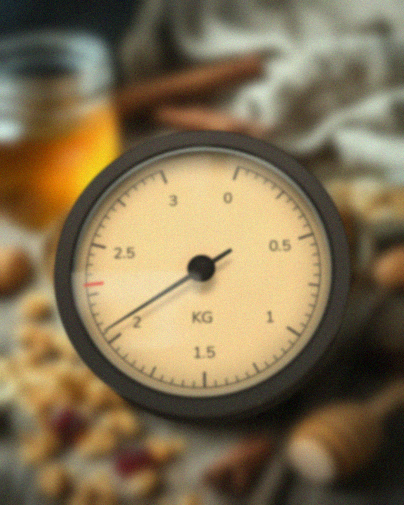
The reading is 2.05 kg
